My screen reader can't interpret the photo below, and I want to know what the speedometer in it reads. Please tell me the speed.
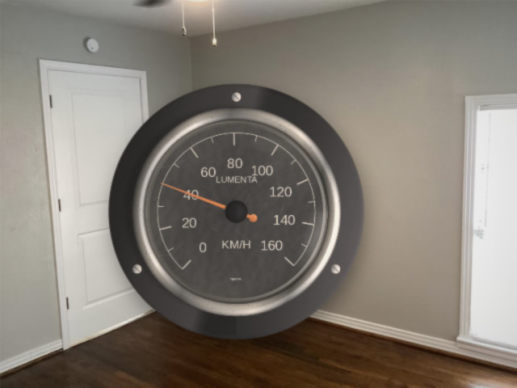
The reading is 40 km/h
